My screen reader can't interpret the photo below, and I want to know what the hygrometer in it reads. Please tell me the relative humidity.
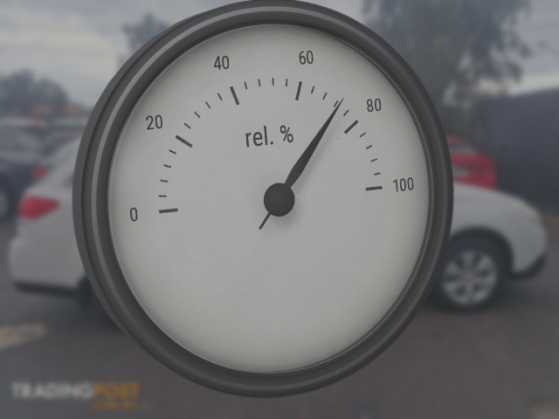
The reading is 72 %
